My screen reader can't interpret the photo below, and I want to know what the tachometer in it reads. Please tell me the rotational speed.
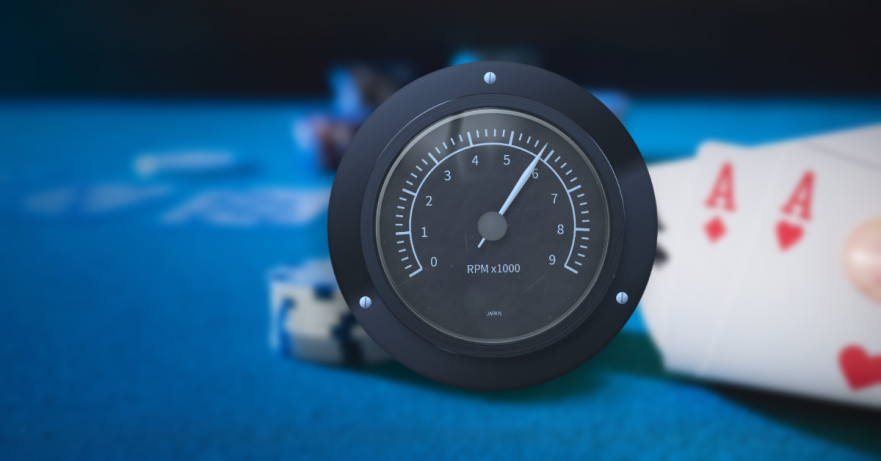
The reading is 5800 rpm
